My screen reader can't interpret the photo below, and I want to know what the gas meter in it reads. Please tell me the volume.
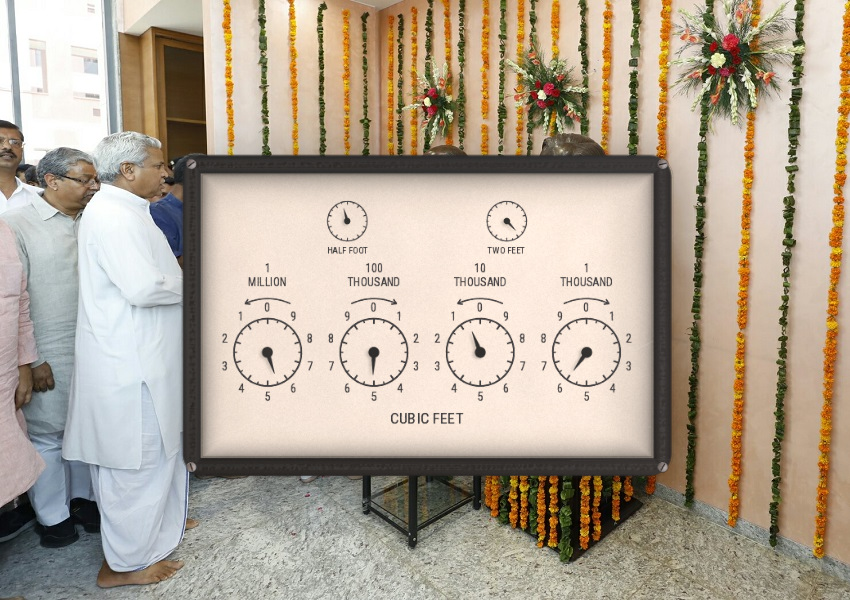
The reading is 550600 ft³
